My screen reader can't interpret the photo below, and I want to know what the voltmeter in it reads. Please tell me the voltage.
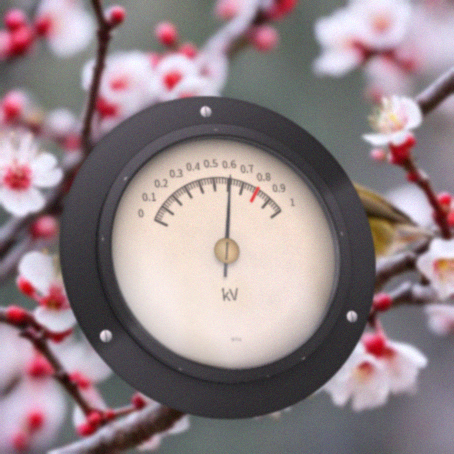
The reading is 0.6 kV
